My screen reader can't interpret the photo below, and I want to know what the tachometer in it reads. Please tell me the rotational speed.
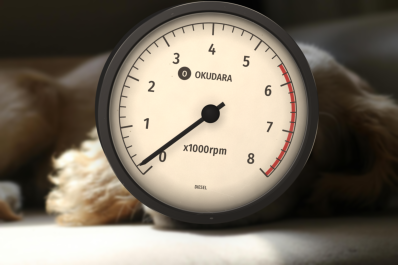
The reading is 200 rpm
